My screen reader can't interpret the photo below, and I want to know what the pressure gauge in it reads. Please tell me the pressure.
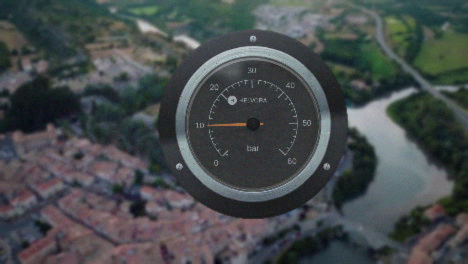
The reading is 10 bar
